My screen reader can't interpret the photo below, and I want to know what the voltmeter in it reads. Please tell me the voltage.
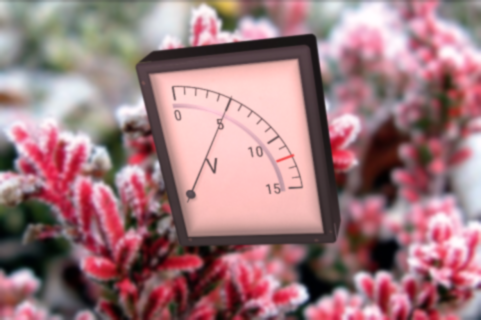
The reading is 5 V
